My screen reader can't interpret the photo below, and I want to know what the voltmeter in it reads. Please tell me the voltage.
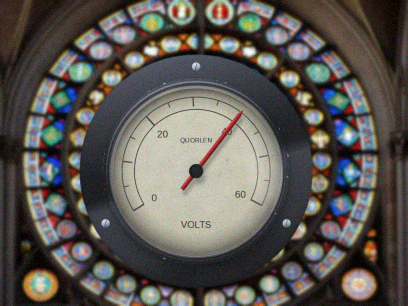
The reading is 40 V
